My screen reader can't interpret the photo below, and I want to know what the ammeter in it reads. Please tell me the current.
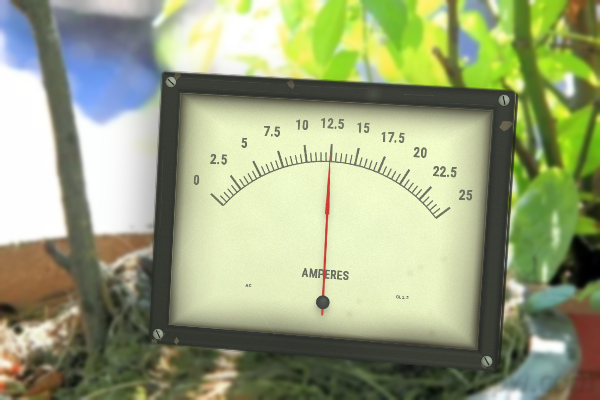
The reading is 12.5 A
